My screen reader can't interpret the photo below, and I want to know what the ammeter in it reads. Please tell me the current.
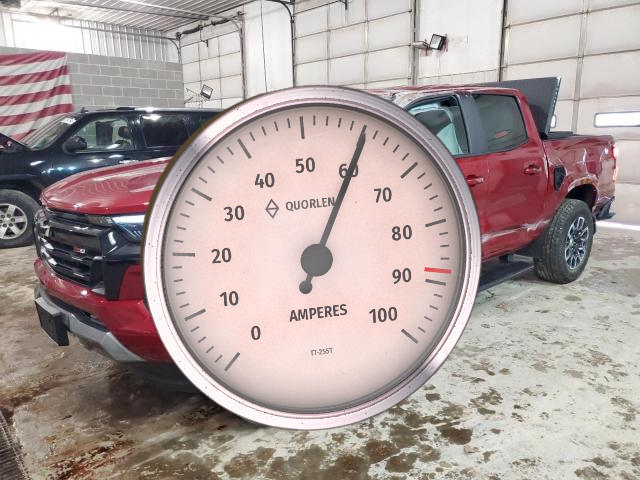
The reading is 60 A
